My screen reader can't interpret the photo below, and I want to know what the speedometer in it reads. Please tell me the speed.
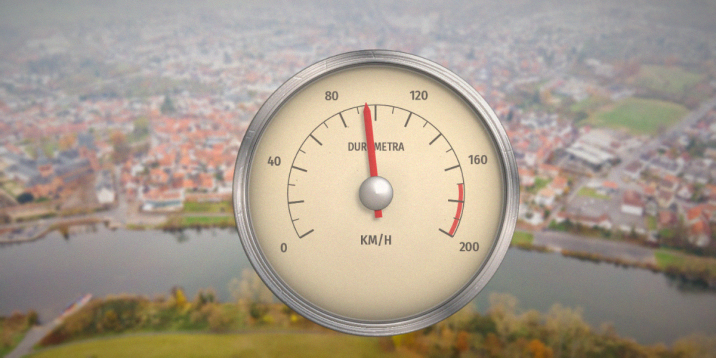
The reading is 95 km/h
